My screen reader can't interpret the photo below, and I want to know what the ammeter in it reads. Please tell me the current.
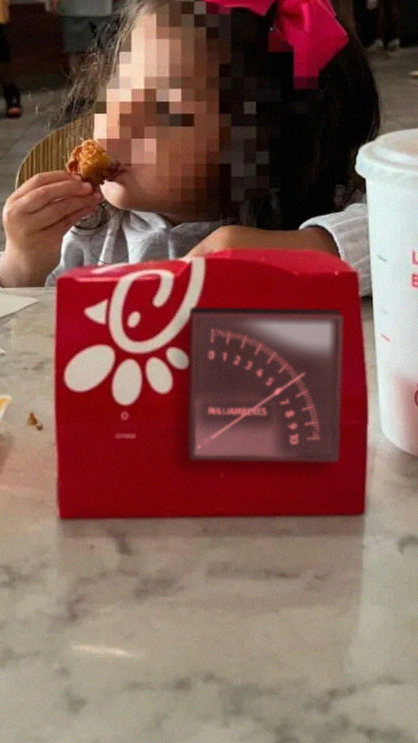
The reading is 6 mA
